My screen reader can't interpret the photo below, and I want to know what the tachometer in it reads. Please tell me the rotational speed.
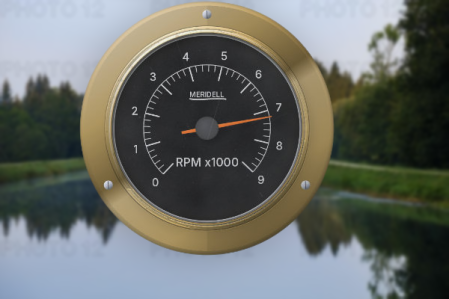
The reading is 7200 rpm
